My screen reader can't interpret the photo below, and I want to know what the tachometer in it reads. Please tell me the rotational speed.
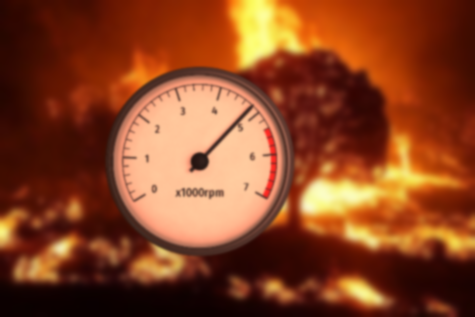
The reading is 4800 rpm
